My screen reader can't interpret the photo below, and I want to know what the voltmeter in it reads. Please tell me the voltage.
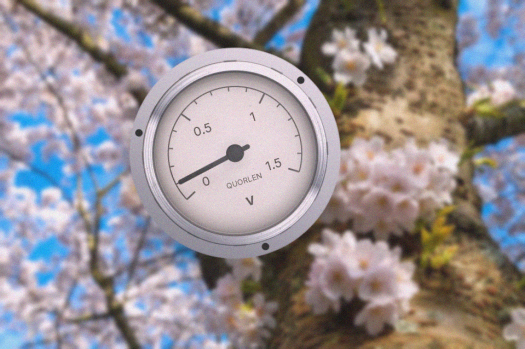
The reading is 0.1 V
